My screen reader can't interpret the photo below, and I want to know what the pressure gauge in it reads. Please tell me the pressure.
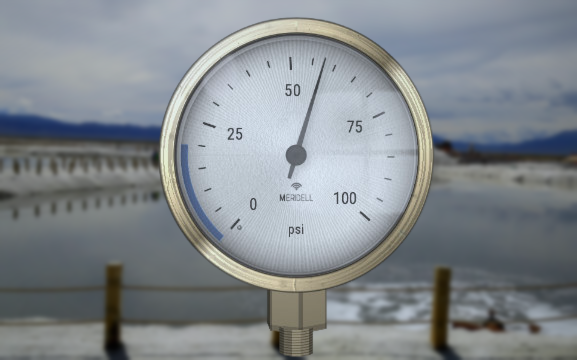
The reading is 57.5 psi
